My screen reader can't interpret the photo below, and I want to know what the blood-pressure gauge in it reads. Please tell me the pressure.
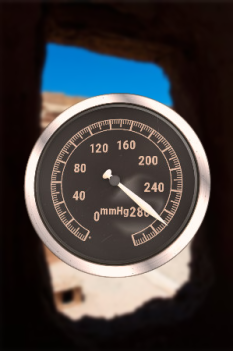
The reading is 270 mmHg
